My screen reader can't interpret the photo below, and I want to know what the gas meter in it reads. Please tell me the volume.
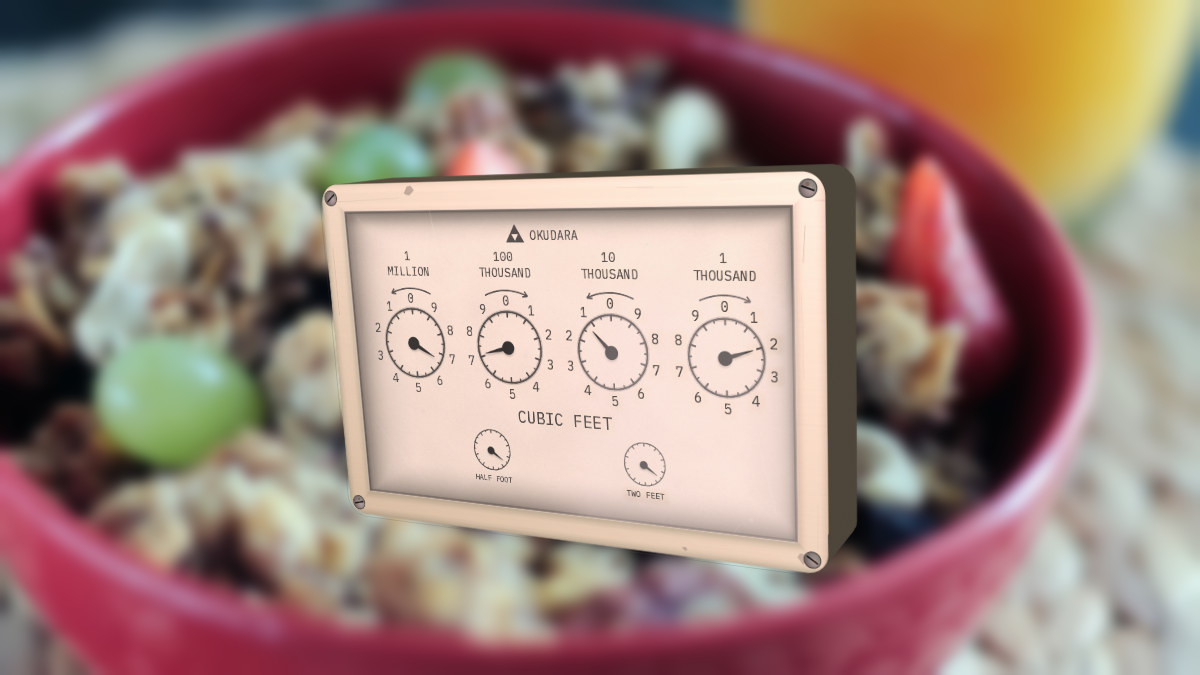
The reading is 671200 ft³
